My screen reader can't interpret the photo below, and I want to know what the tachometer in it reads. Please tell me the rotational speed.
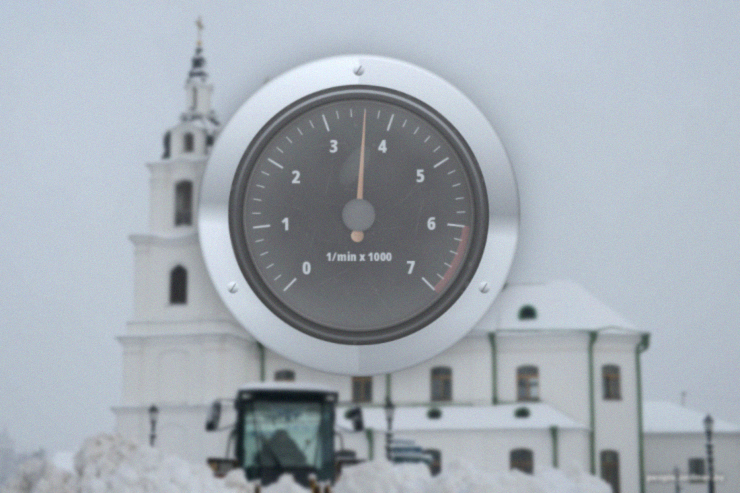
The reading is 3600 rpm
